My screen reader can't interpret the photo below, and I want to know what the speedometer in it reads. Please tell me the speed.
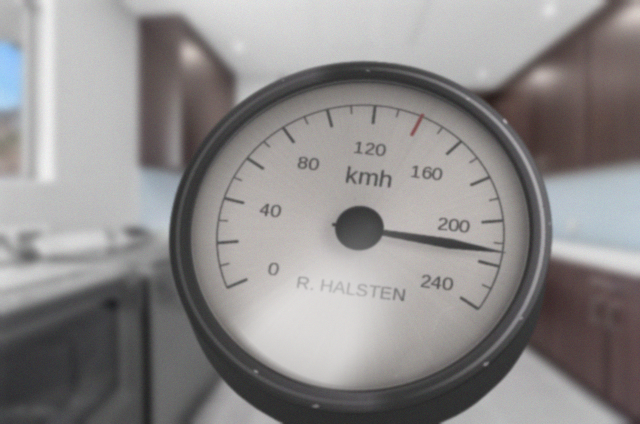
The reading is 215 km/h
